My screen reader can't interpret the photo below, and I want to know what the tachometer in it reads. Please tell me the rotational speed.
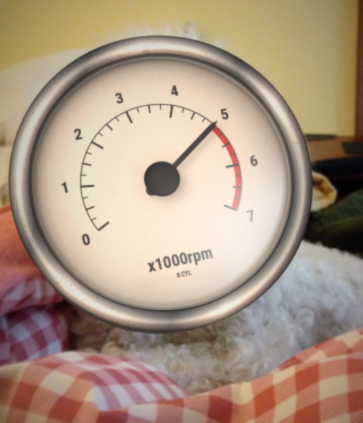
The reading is 5000 rpm
